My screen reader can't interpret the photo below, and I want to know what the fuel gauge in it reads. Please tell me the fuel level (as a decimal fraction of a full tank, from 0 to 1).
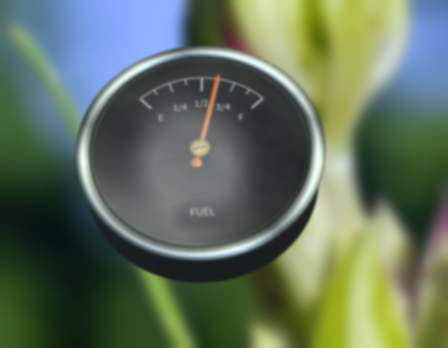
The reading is 0.625
